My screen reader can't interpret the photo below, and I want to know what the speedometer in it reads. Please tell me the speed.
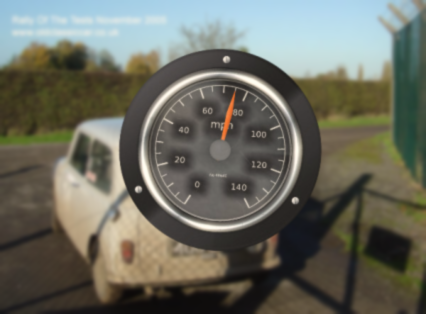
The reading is 75 mph
